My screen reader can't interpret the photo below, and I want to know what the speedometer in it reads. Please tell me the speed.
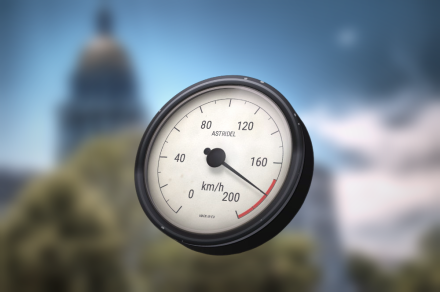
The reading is 180 km/h
